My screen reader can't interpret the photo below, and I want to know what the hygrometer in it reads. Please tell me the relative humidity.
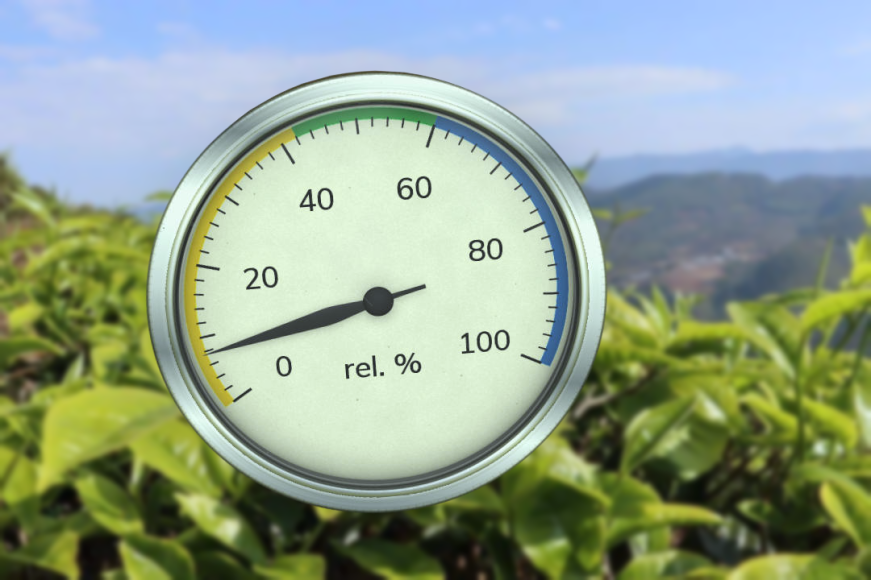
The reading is 8 %
